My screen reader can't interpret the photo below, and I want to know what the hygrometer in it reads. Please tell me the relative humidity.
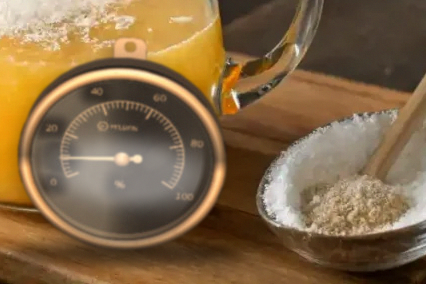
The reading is 10 %
